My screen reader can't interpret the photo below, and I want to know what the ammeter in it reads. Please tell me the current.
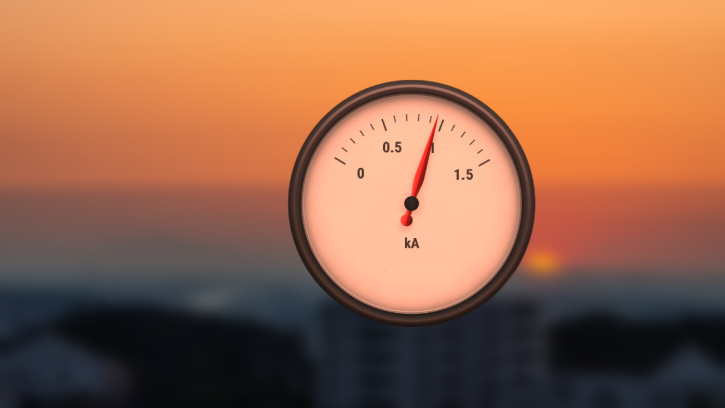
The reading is 0.95 kA
